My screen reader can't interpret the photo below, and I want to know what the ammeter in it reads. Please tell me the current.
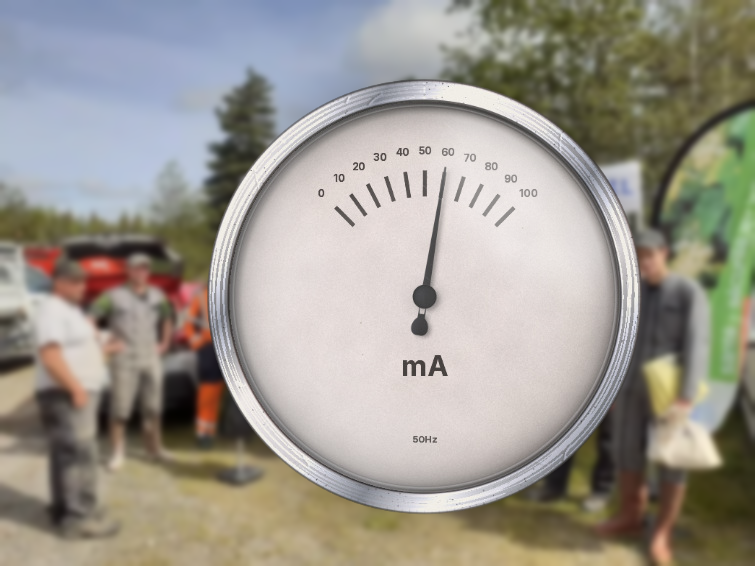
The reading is 60 mA
